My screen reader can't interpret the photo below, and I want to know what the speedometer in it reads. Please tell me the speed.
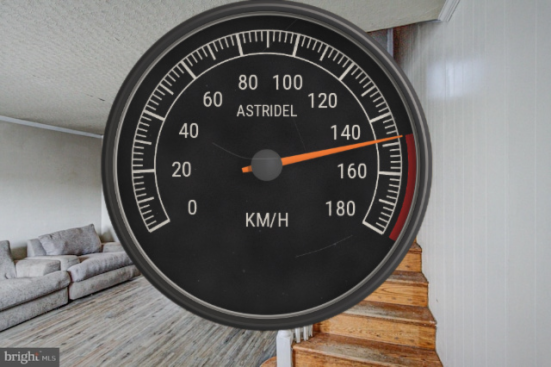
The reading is 148 km/h
